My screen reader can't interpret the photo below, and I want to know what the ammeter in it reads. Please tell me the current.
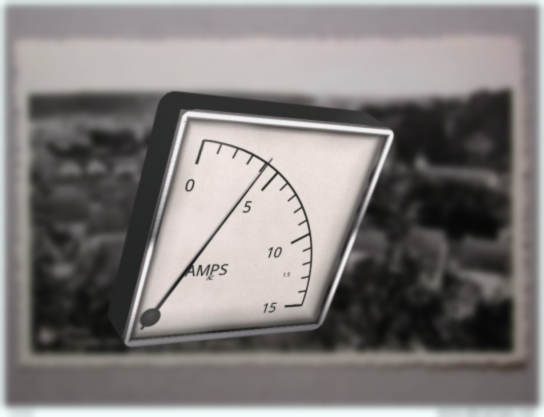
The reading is 4 A
